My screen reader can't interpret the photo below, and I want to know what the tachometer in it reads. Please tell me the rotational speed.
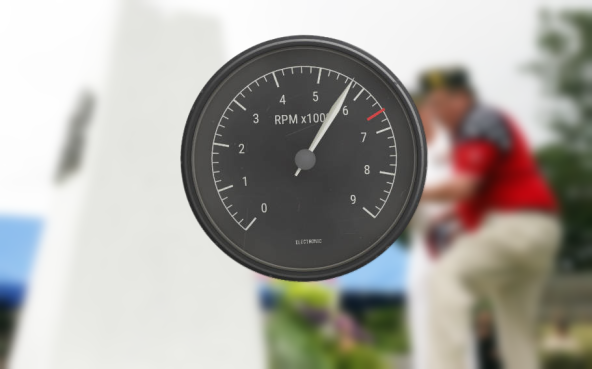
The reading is 5700 rpm
